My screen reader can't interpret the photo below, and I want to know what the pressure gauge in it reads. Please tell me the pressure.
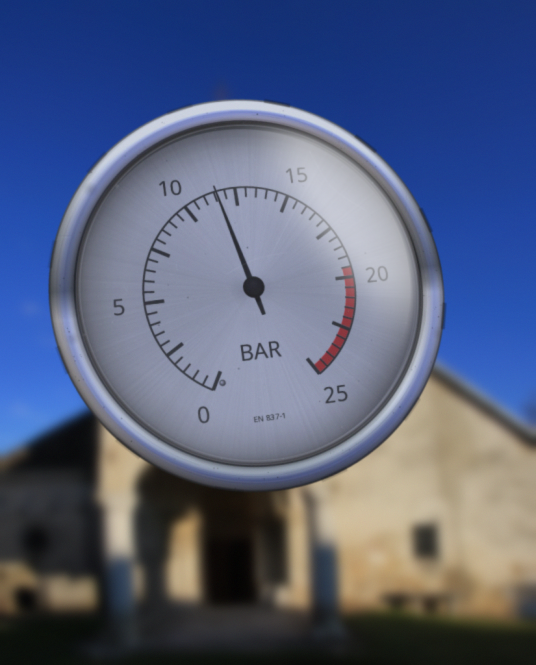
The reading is 11.5 bar
